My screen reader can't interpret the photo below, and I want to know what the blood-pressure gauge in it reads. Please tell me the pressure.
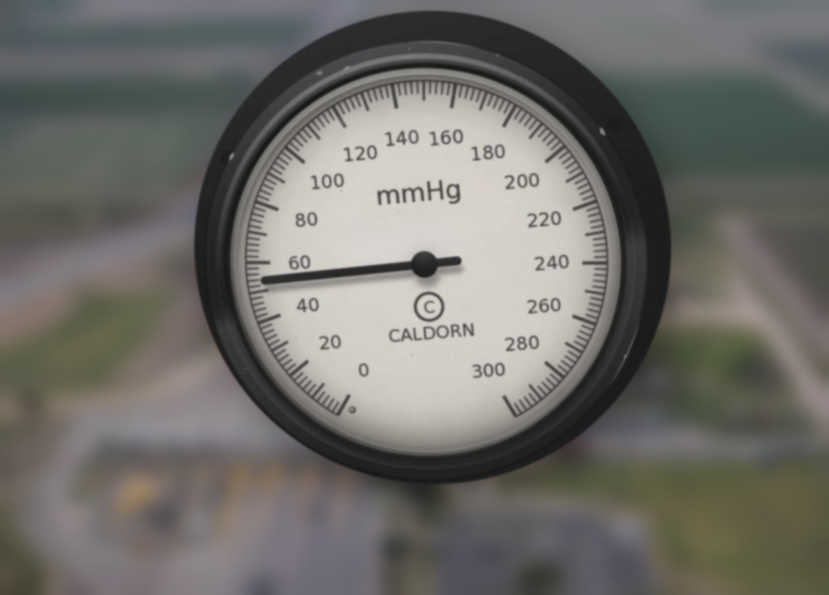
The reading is 54 mmHg
